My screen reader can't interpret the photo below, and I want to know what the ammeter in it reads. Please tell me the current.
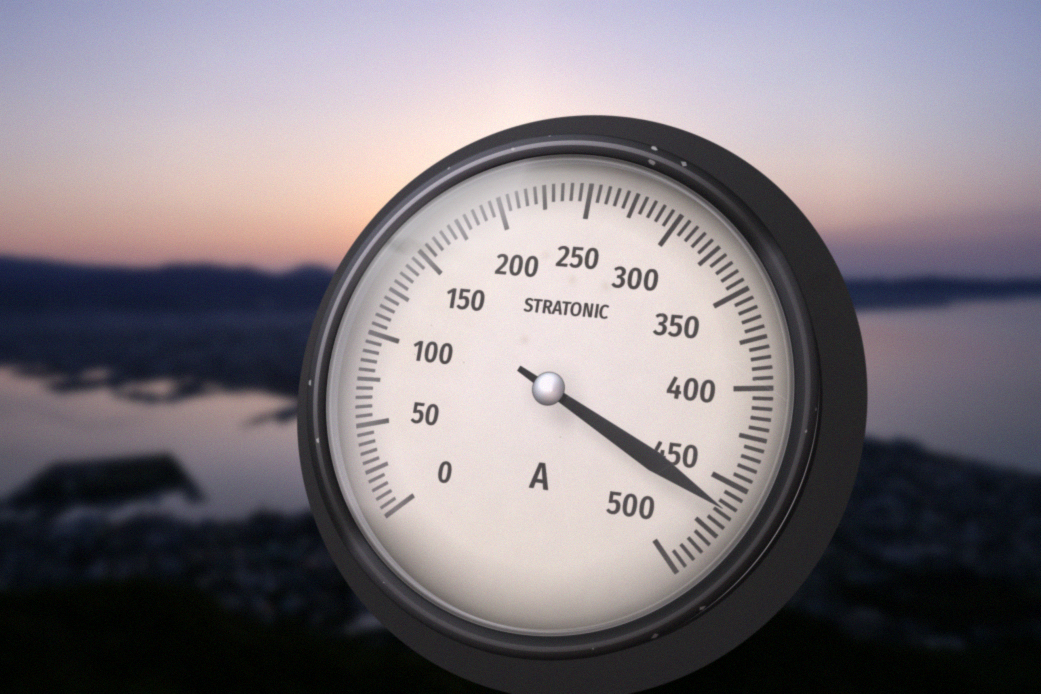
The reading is 462.5 A
